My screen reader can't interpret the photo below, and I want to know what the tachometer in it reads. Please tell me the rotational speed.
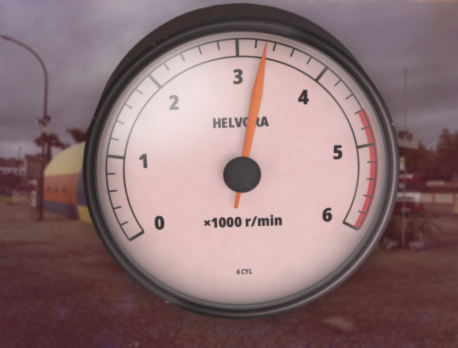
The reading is 3300 rpm
